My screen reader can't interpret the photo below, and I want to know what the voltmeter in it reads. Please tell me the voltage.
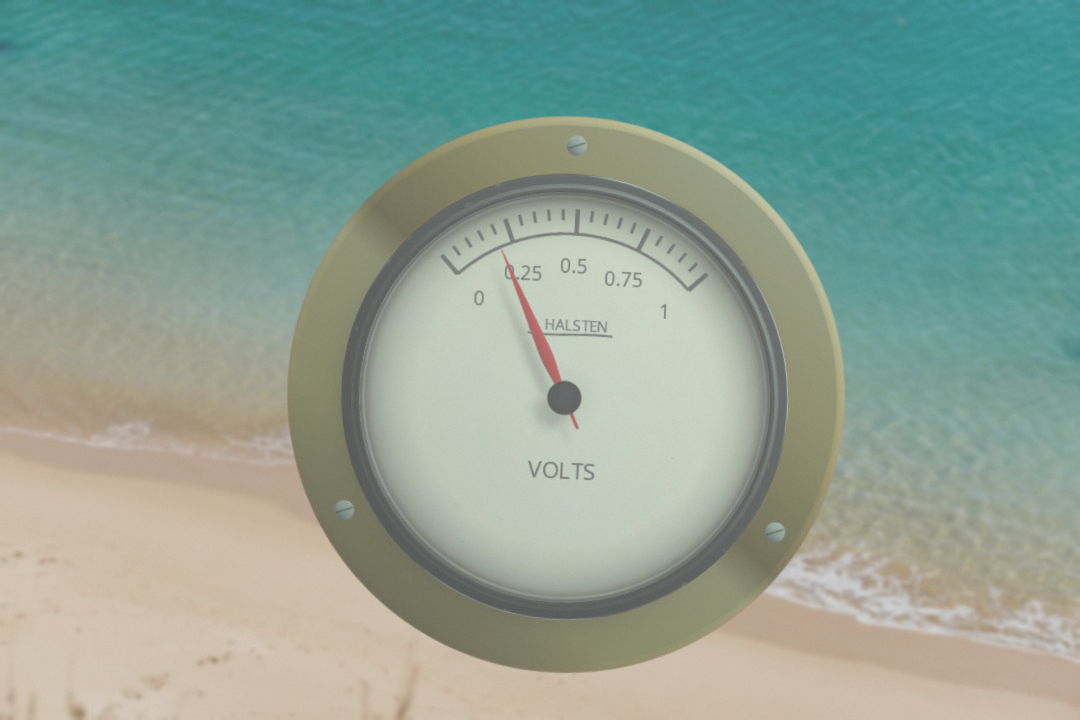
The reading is 0.2 V
